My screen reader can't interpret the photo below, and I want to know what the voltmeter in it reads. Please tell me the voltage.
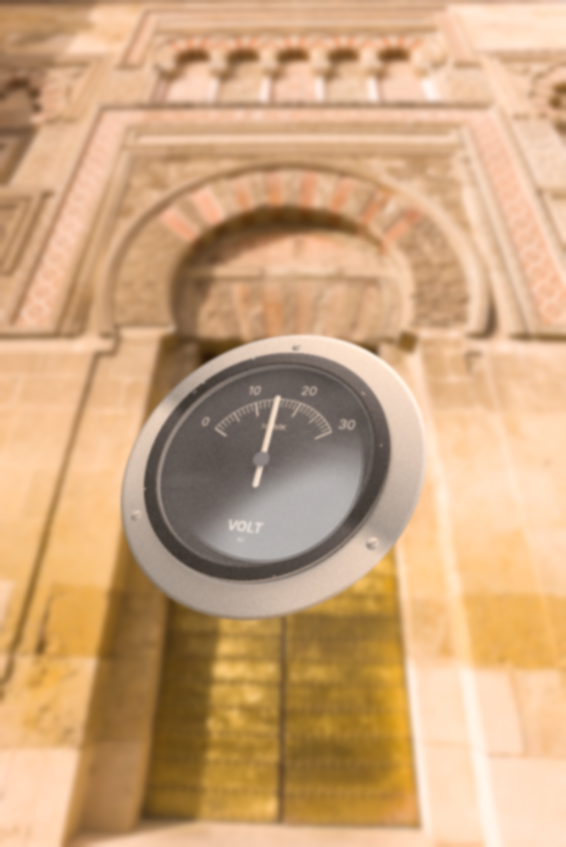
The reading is 15 V
